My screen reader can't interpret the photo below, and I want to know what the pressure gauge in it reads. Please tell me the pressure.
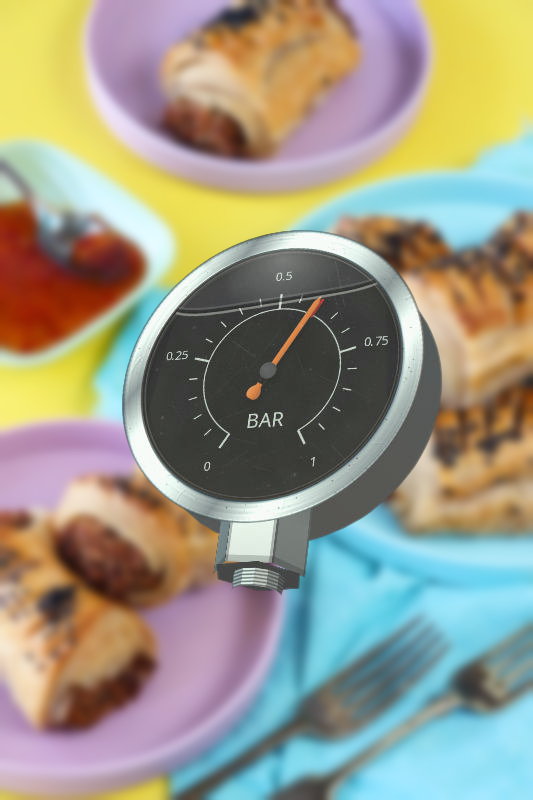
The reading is 0.6 bar
